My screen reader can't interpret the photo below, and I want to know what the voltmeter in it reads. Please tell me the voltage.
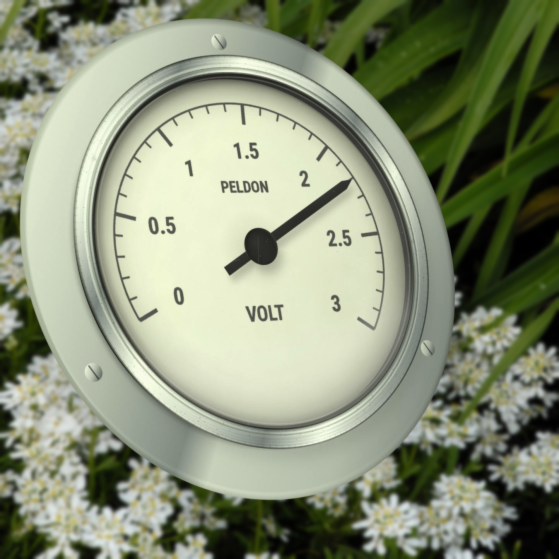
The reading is 2.2 V
